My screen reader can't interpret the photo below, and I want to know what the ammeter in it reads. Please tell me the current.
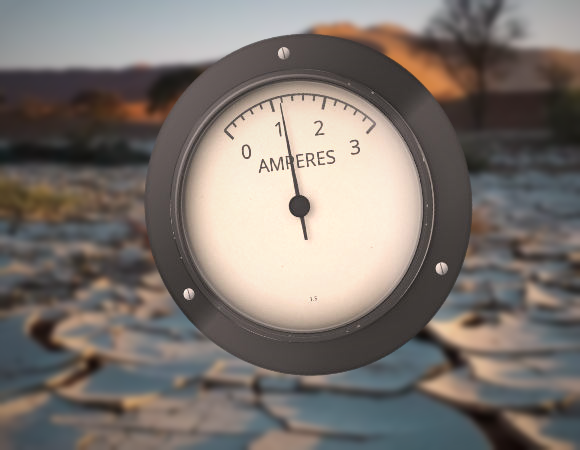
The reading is 1.2 A
